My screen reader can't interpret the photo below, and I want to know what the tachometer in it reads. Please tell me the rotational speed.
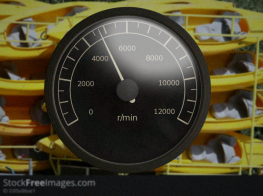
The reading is 4750 rpm
